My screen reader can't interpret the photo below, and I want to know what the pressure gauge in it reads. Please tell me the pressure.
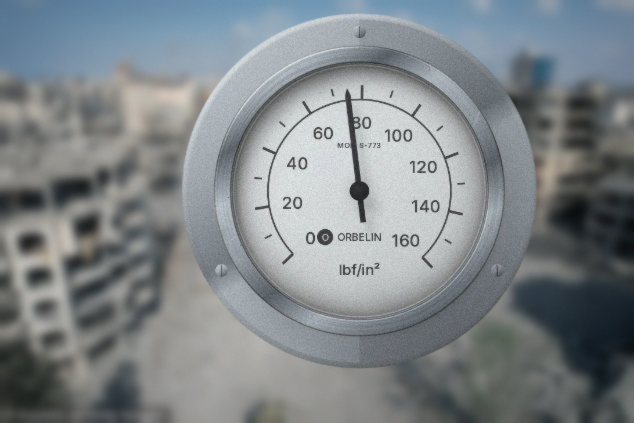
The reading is 75 psi
